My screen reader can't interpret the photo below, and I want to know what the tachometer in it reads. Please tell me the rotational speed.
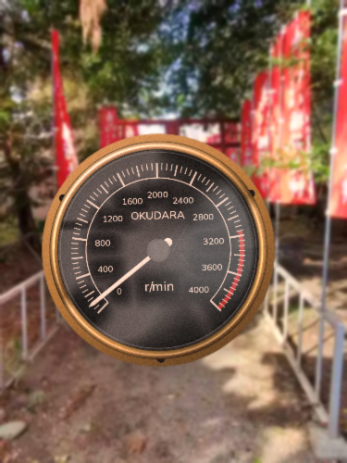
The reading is 100 rpm
